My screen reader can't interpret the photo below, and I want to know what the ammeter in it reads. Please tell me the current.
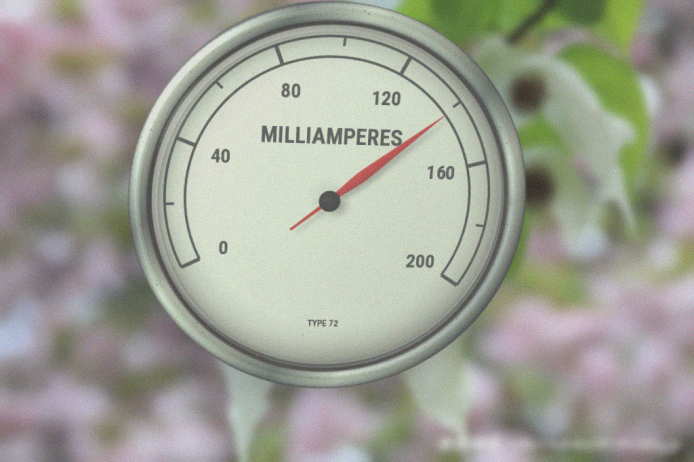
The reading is 140 mA
